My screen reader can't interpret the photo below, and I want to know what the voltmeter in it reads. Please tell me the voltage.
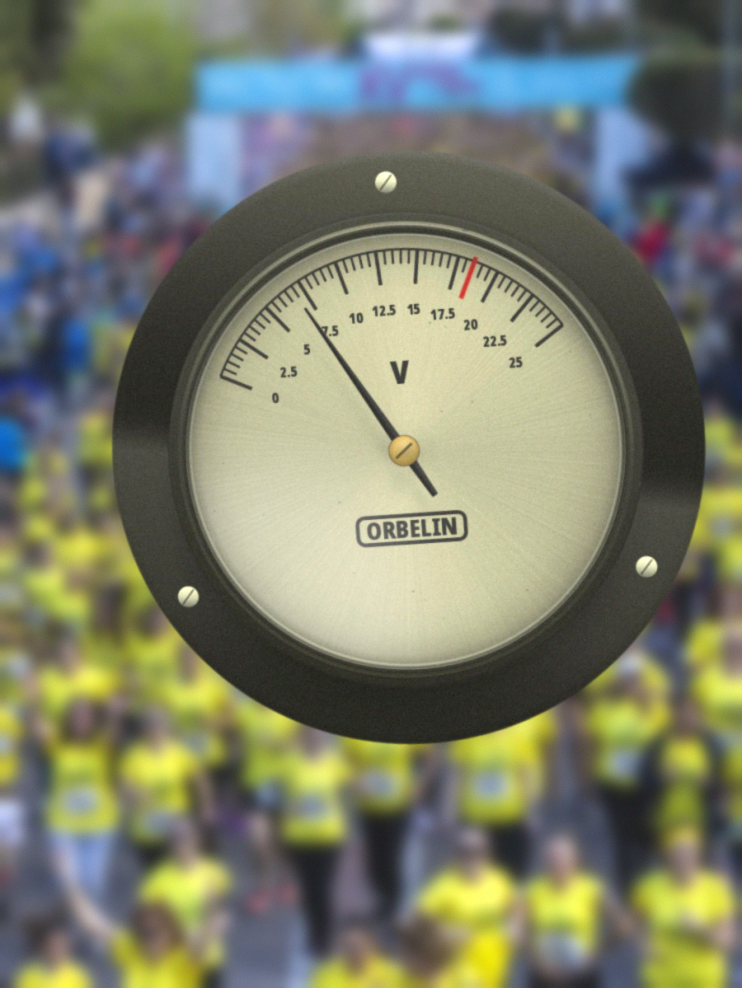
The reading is 7 V
